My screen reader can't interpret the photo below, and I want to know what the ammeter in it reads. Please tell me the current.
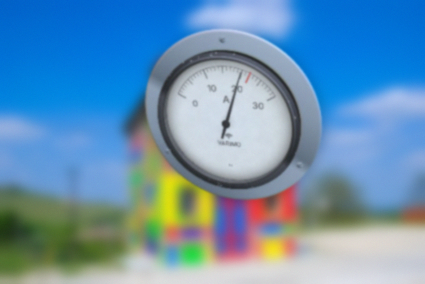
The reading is 20 A
